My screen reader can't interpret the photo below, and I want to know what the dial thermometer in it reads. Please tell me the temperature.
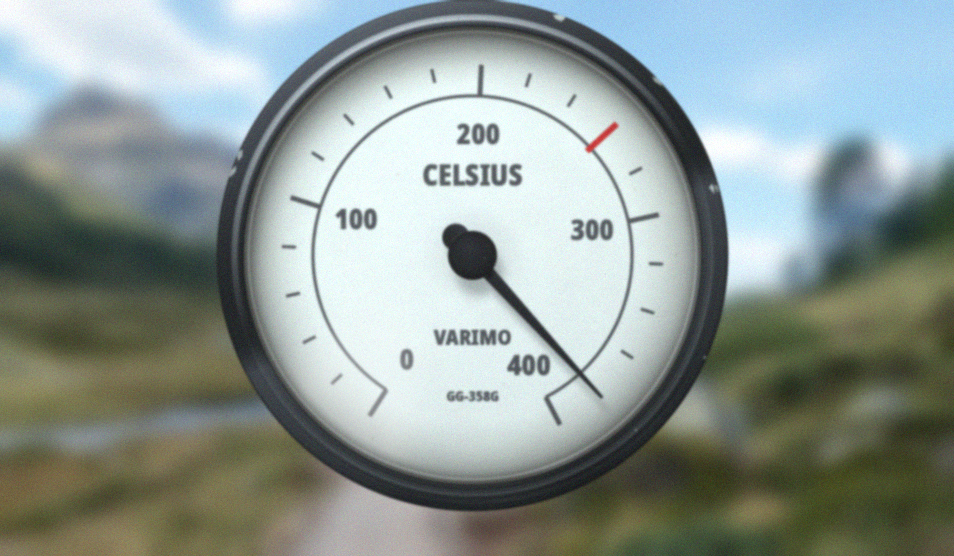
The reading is 380 °C
